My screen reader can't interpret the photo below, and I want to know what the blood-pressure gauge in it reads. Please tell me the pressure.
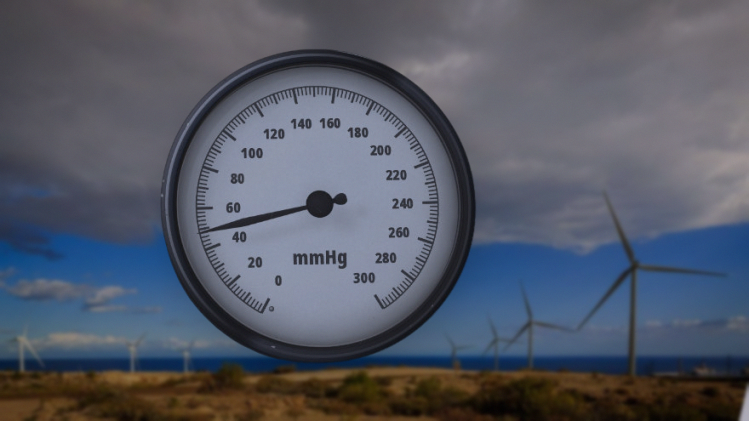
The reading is 48 mmHg
